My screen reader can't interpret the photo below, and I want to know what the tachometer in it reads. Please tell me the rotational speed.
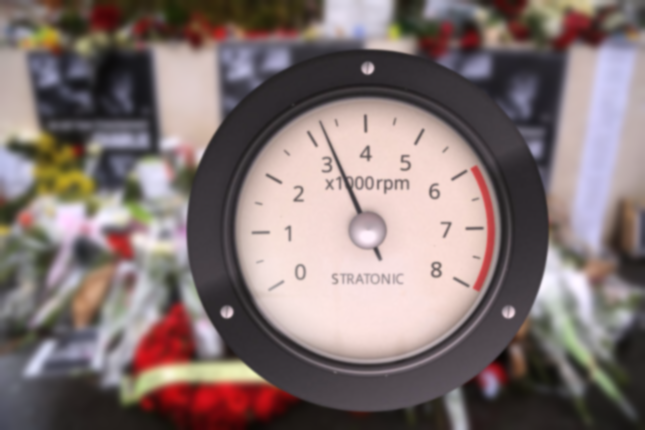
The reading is 3250 rpm
